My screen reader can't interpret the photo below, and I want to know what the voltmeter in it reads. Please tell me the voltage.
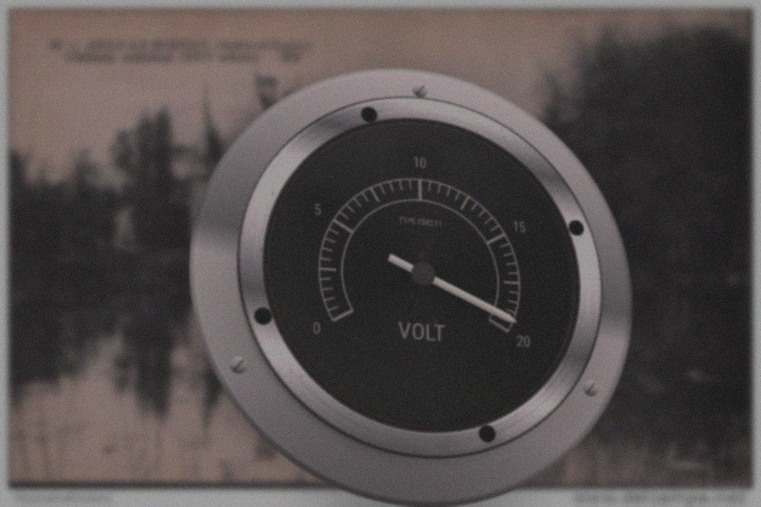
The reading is 19.5 V
